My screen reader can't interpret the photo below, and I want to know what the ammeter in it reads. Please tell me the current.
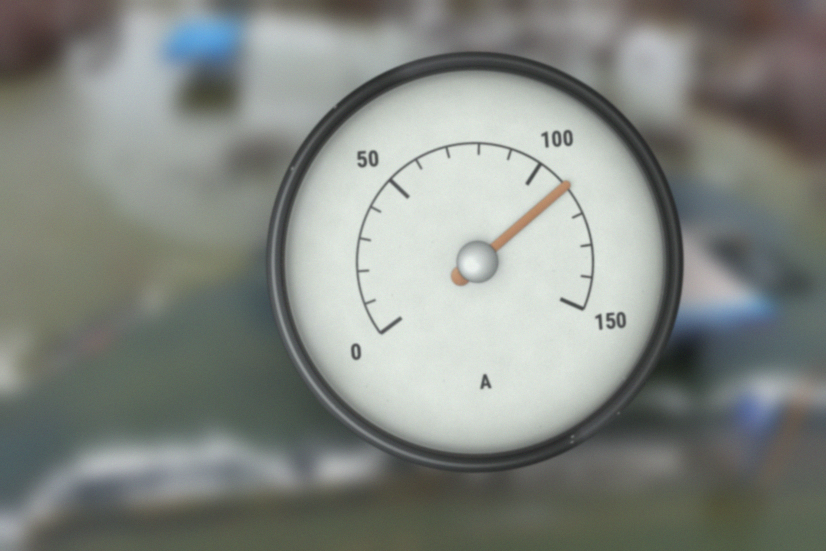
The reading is 110 A
